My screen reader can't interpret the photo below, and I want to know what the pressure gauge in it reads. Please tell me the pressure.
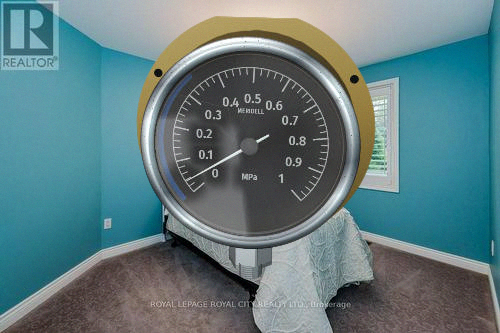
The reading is 0.04 MPa
